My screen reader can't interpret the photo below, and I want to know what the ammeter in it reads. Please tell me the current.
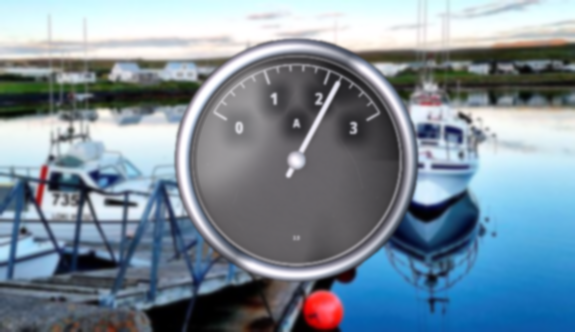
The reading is 2.2 A
